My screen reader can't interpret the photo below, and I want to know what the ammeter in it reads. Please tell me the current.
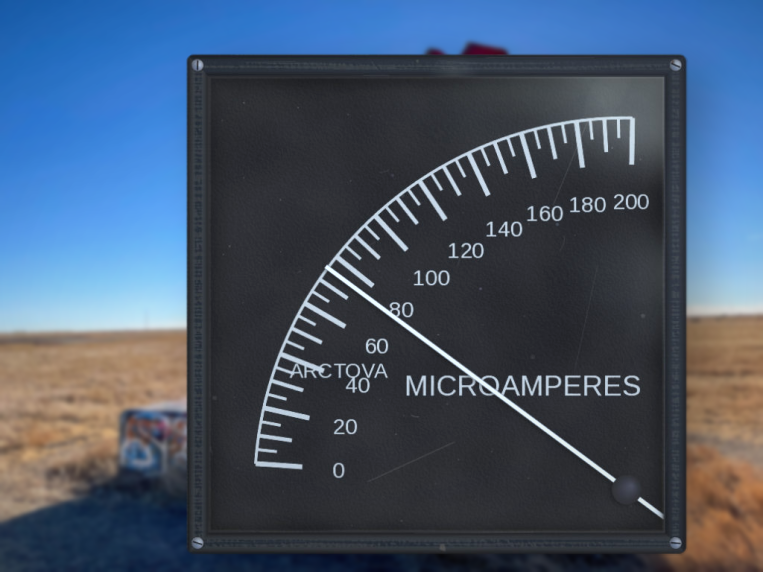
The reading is 75 µA
